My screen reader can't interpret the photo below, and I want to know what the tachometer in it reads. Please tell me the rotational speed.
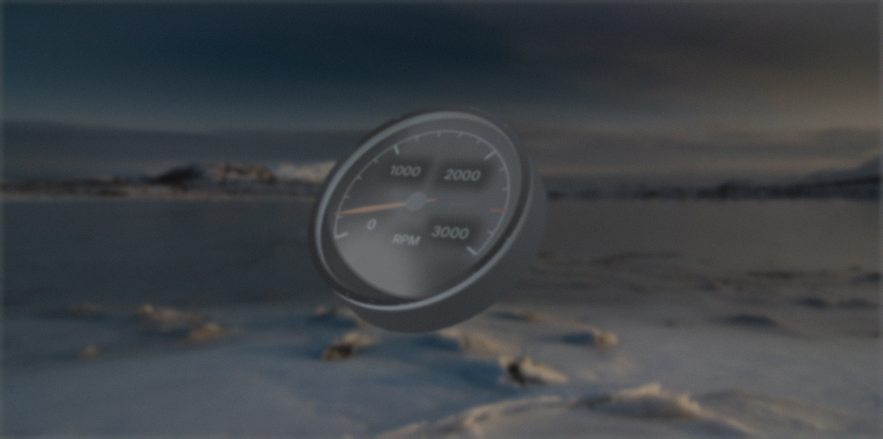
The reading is 200 rpm
